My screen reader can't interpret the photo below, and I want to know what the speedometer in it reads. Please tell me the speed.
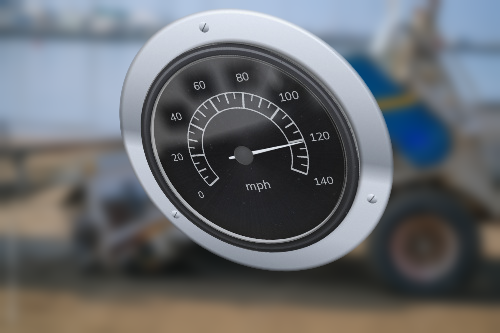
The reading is 120 mph
